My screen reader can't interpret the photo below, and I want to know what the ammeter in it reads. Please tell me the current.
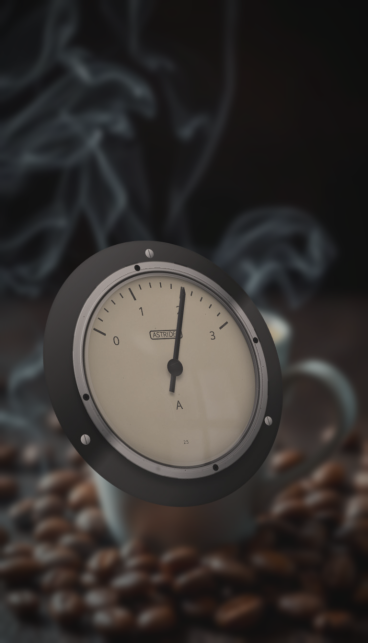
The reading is 2 A
